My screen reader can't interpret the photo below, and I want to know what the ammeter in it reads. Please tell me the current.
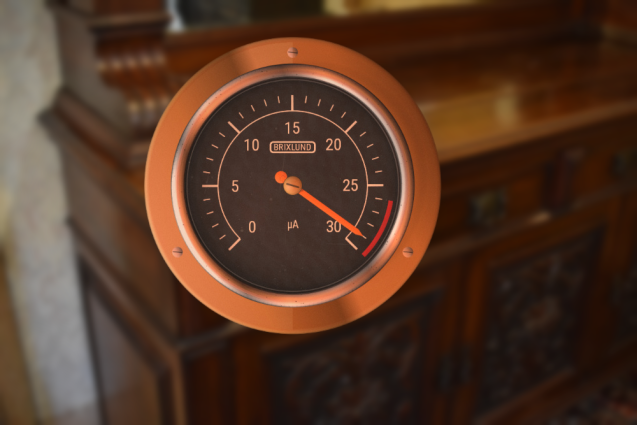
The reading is 29 µA
